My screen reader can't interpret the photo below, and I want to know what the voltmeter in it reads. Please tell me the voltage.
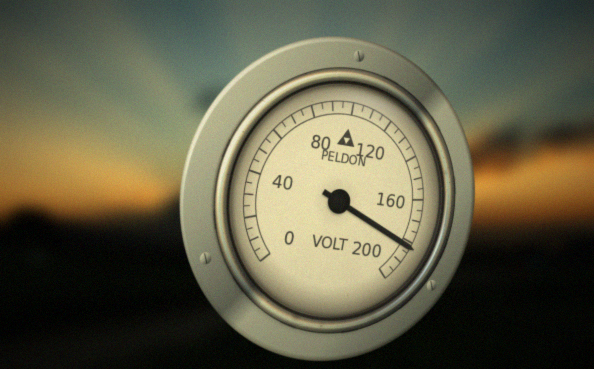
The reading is 182.5 V
